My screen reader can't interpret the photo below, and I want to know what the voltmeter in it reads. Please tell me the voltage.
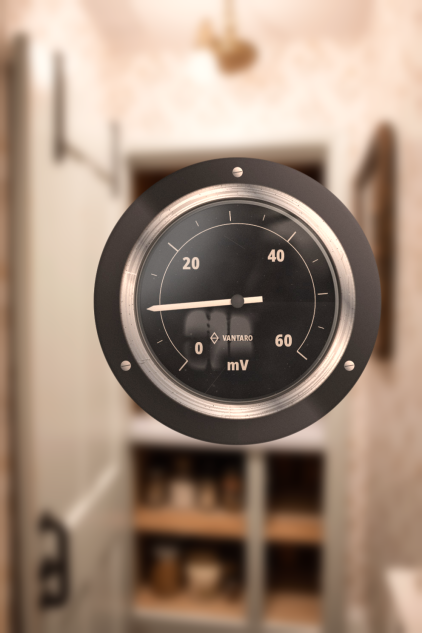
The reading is 10 mV
